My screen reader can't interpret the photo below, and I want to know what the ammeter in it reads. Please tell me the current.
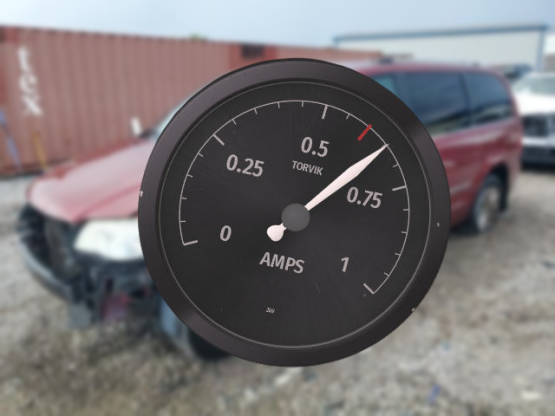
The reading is 0.65 A
